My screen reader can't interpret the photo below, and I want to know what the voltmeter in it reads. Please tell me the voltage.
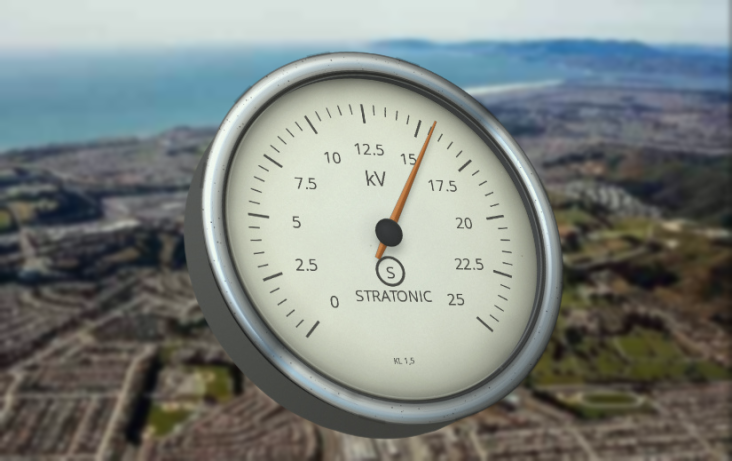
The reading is 15.5 kV
